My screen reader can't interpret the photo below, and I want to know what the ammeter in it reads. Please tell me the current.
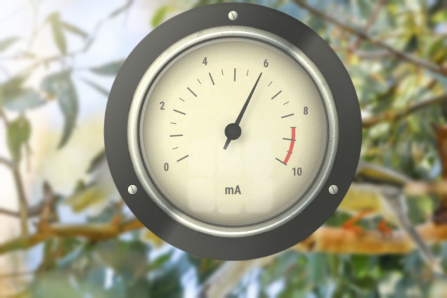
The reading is 6 mA
